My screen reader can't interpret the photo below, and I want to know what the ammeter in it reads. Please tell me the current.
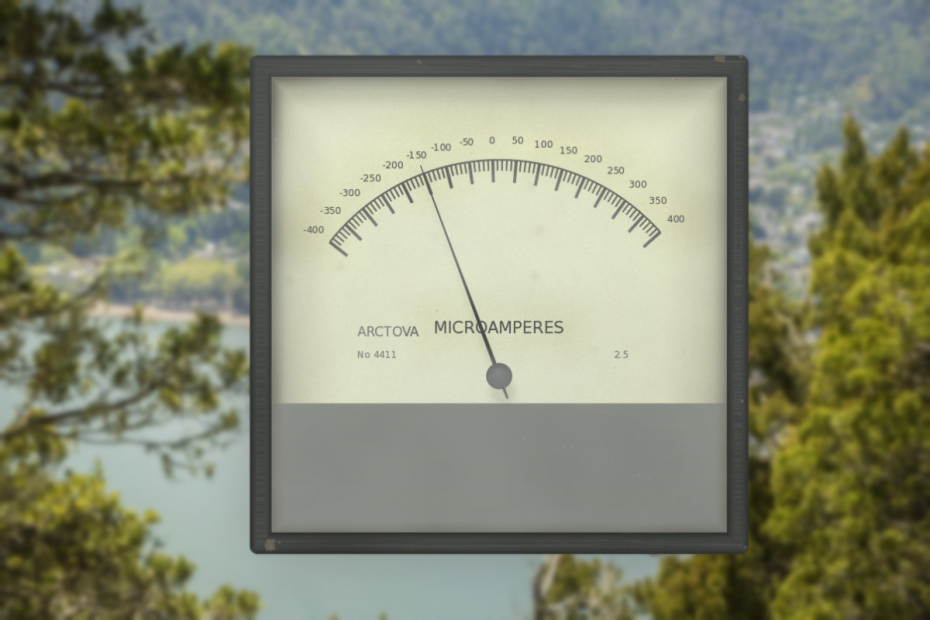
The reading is -150 µA
